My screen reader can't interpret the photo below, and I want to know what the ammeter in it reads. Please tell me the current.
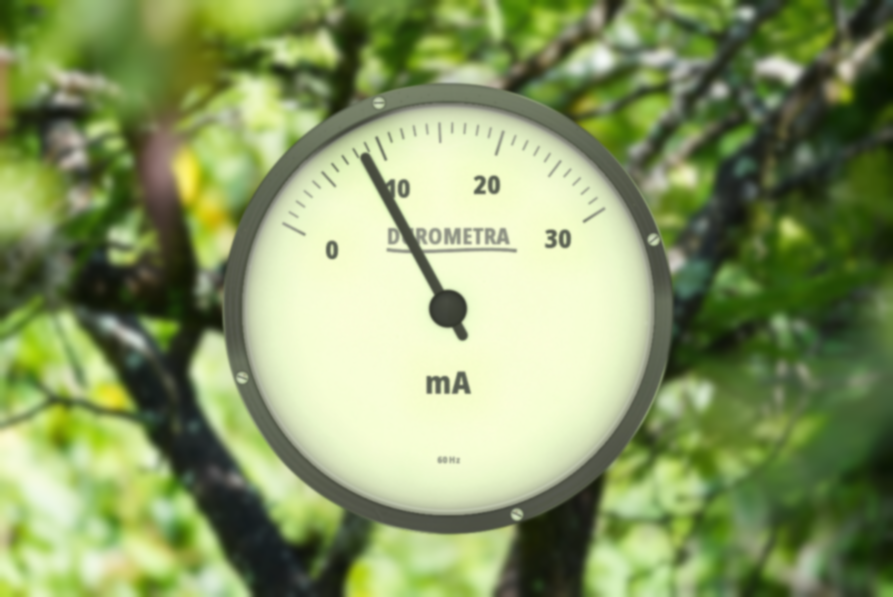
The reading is 8.5 mA
